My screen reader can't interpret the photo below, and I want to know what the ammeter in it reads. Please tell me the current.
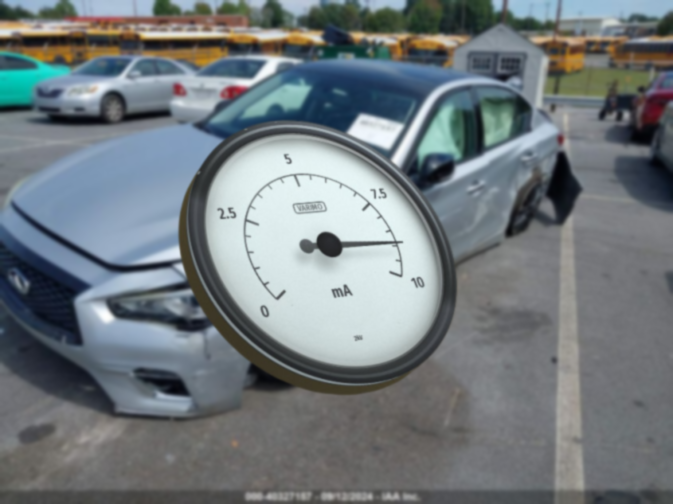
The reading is 9 mA
